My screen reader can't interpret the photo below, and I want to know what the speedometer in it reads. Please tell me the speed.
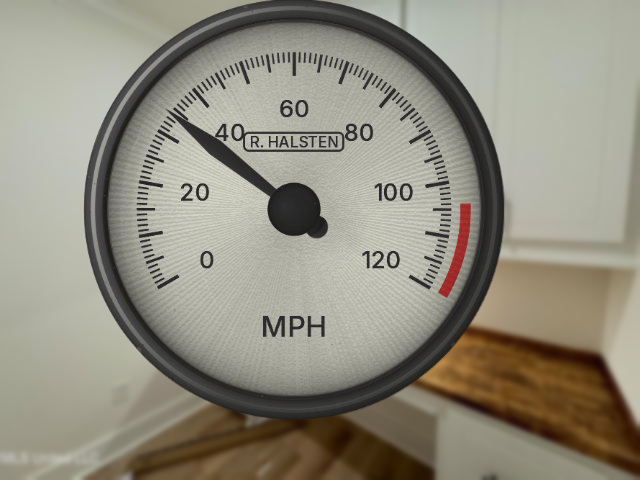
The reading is 34 mph
